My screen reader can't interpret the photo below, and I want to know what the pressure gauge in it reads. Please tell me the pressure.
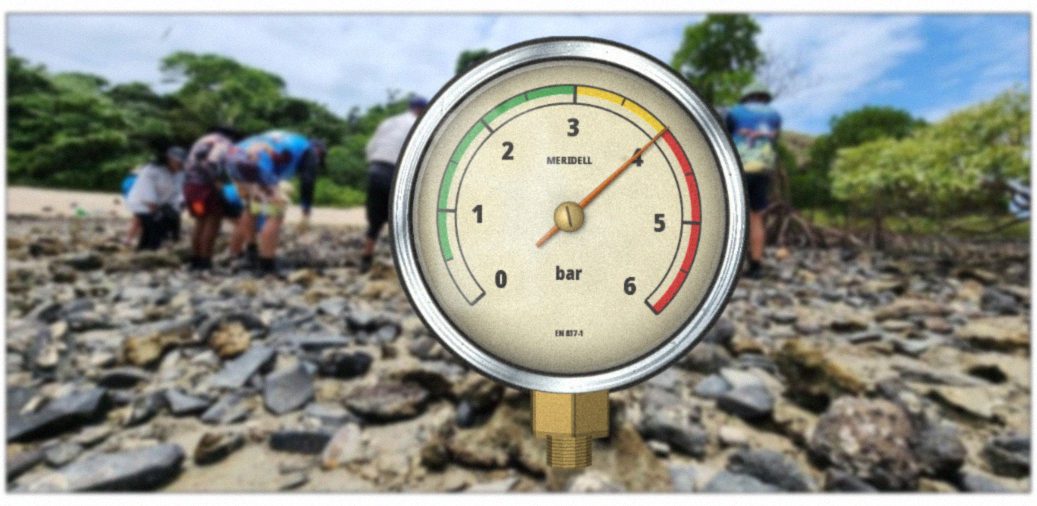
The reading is 4 bar
